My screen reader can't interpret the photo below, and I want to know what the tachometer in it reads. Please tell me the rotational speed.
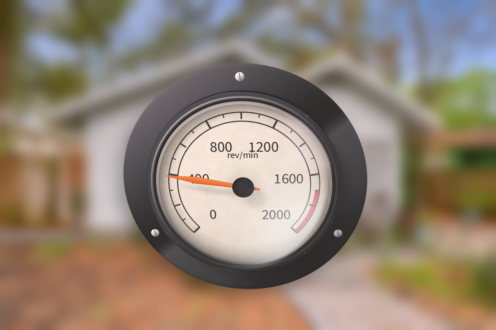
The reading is 400 rpm
